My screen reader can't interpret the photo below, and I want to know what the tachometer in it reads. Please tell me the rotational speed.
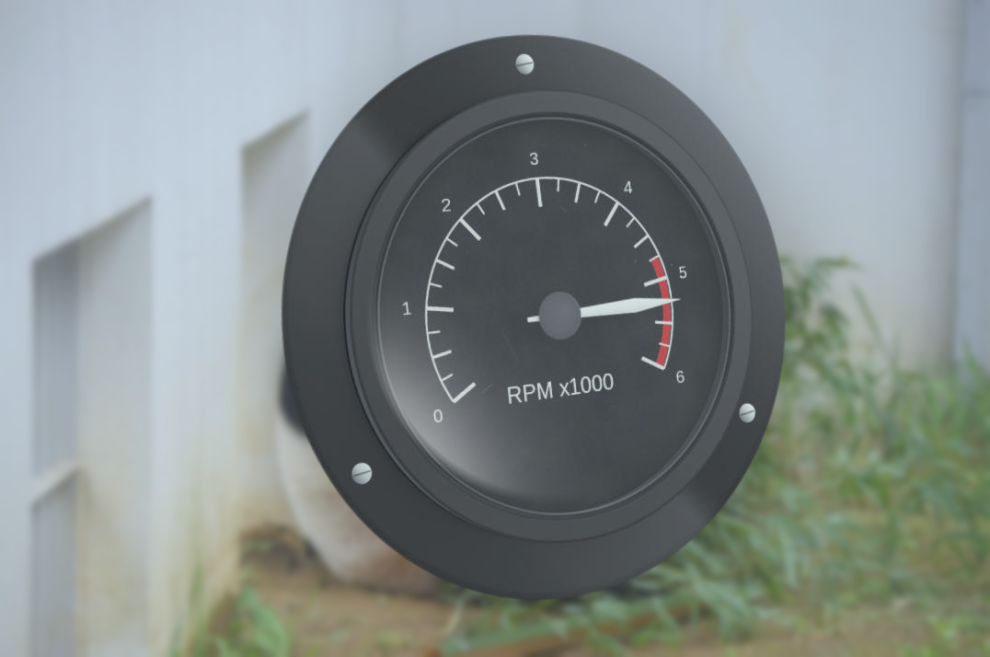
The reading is 5250 rpm
